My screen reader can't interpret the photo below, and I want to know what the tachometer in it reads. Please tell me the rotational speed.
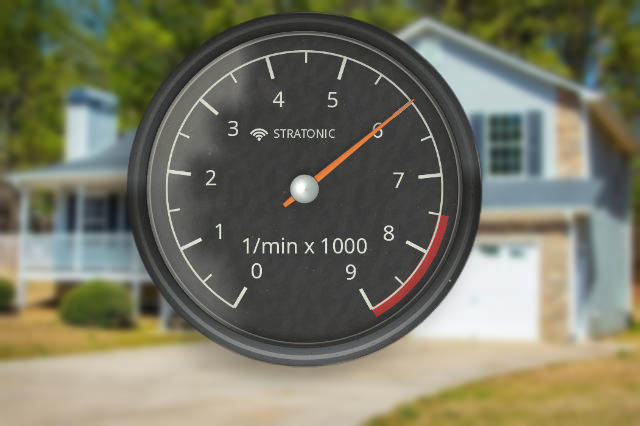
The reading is 6000 rpm
